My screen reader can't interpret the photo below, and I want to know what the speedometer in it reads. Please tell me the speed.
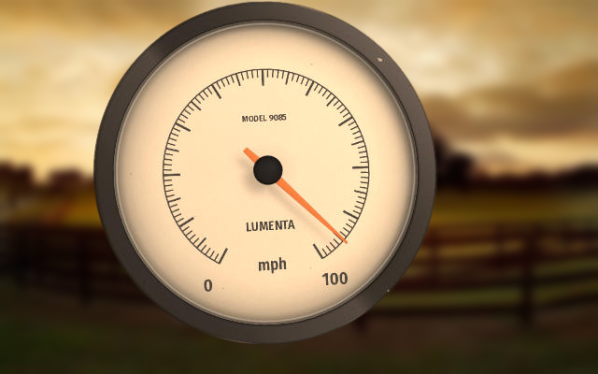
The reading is 95 mph
